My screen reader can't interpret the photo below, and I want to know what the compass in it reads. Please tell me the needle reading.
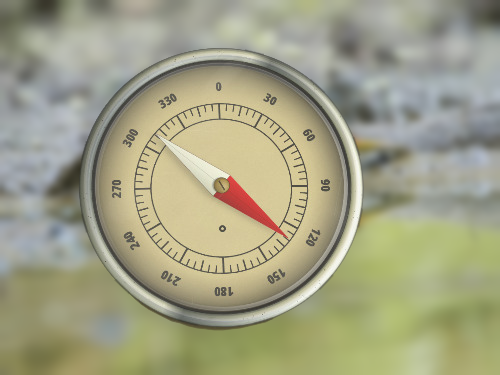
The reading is 130 °
